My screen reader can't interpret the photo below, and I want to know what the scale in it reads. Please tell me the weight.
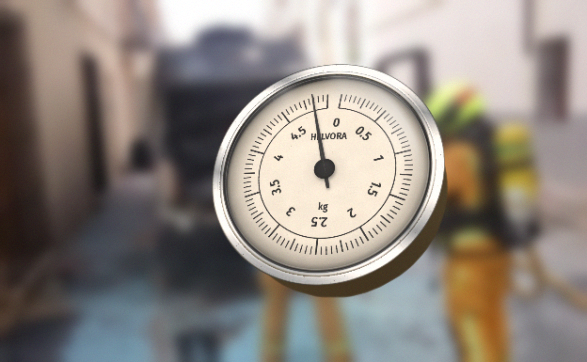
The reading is 4.85 kg
